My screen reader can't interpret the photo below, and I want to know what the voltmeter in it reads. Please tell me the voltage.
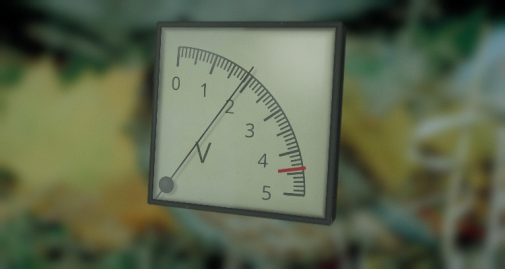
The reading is 1.9 V
